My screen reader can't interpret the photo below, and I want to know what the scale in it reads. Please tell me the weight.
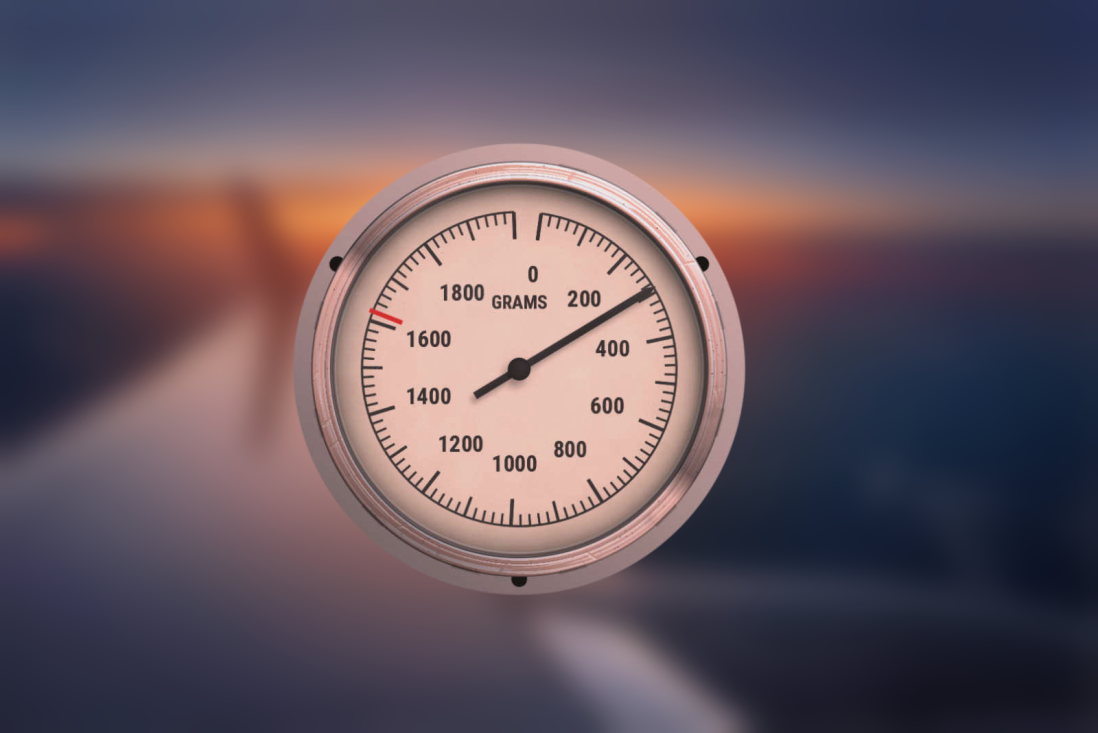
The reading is 290 g
